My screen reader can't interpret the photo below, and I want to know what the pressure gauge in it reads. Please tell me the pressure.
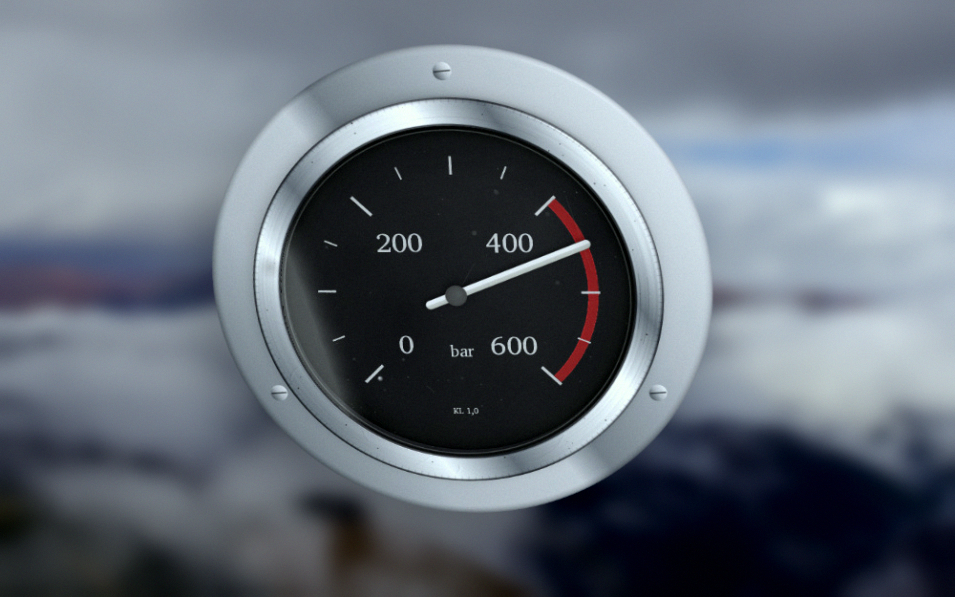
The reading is 450 bar
